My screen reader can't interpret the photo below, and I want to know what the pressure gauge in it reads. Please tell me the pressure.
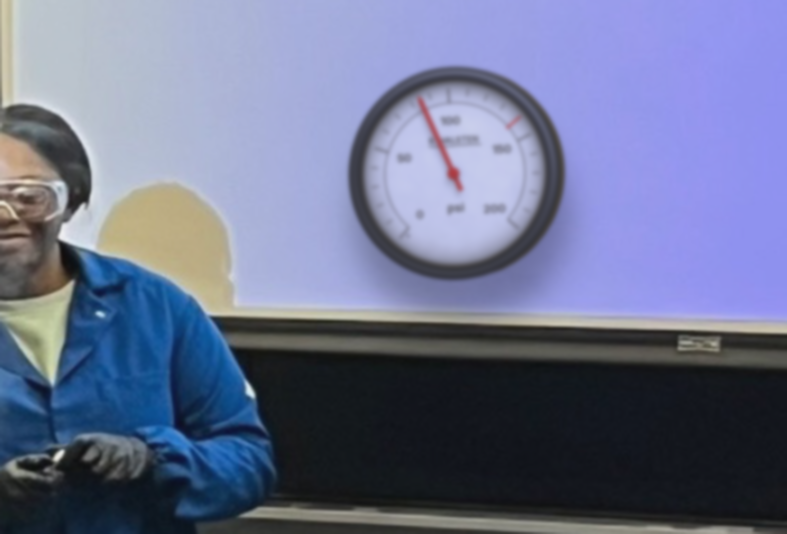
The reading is 85 psi
